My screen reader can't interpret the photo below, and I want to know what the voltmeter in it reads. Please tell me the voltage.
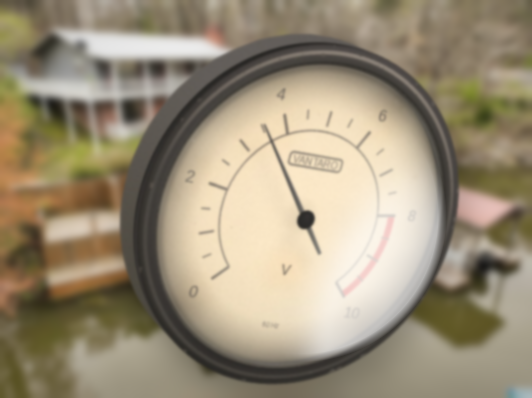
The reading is 3.5 V
